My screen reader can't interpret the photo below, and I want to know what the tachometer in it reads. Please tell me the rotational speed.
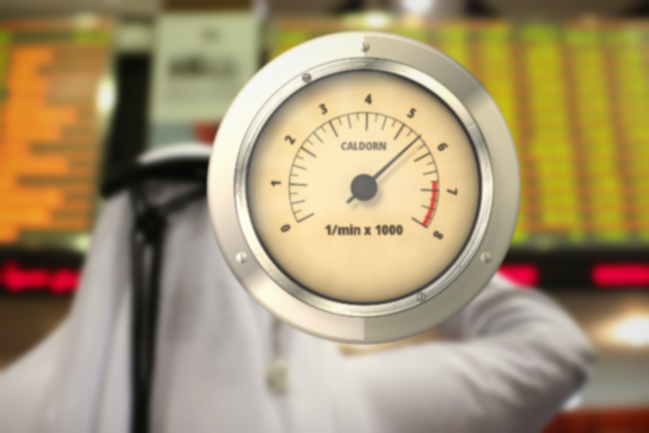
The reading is 5500 rpm
